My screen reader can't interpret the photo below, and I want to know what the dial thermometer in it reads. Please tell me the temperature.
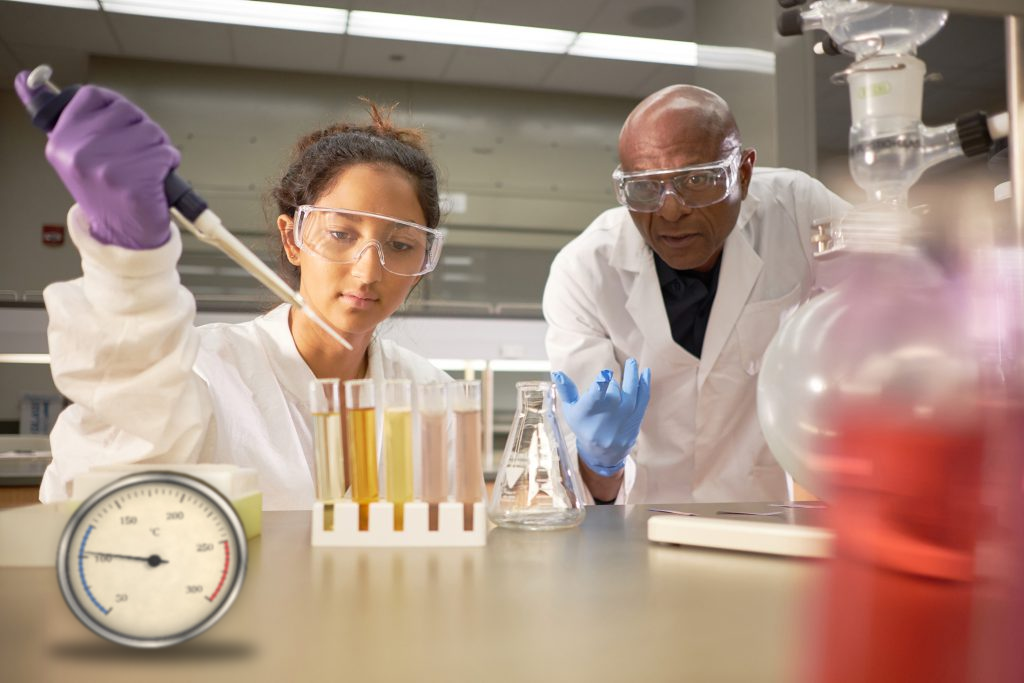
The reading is 105 °C
